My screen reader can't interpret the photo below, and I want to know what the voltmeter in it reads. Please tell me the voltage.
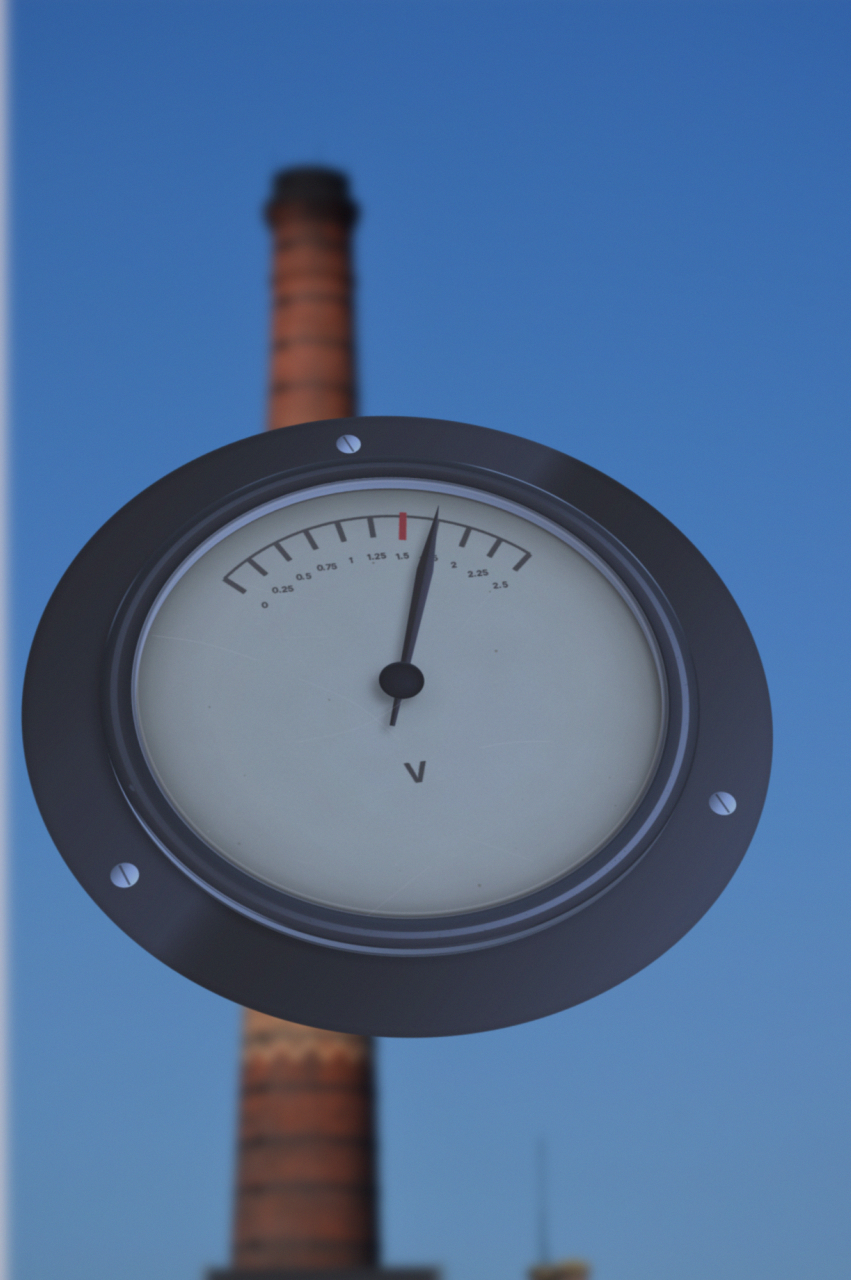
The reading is 1.75 V
